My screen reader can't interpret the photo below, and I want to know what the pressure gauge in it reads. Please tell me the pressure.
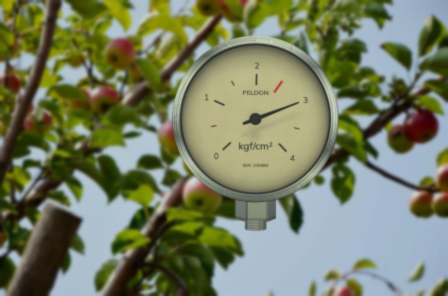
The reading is 3 kg/cm²
